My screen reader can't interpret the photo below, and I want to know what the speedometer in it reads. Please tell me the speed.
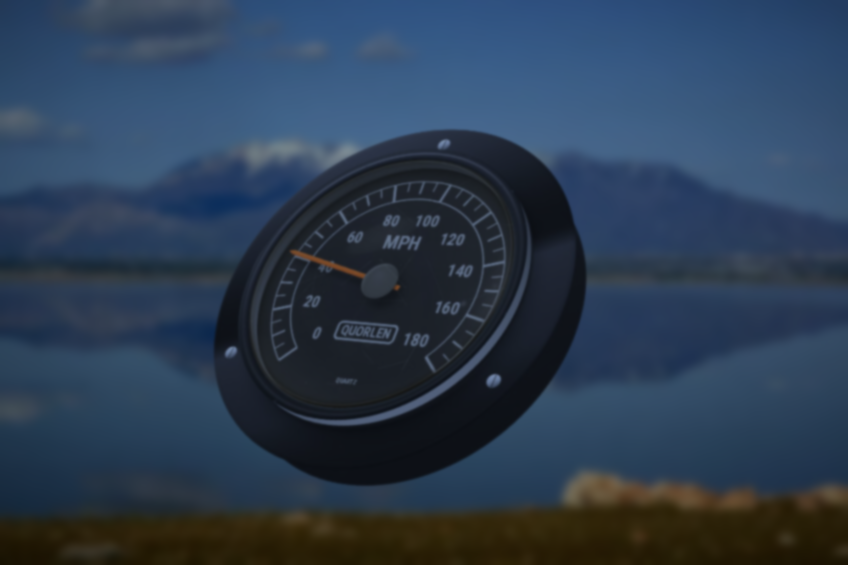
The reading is 40 mph
